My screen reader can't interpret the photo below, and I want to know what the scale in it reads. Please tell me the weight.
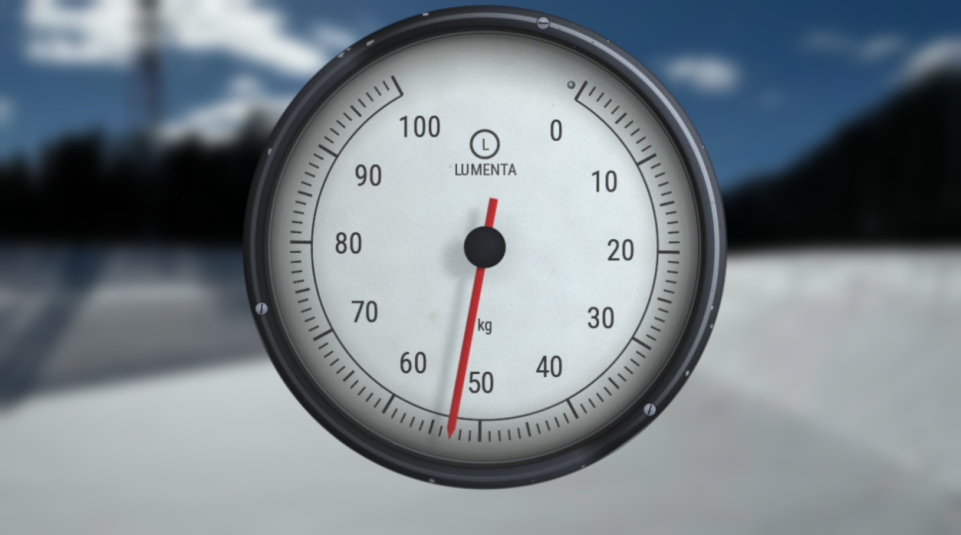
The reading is 53 kg
